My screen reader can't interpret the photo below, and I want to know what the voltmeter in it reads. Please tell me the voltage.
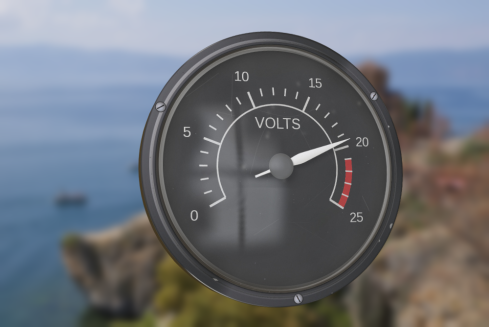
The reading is 19.5 V
